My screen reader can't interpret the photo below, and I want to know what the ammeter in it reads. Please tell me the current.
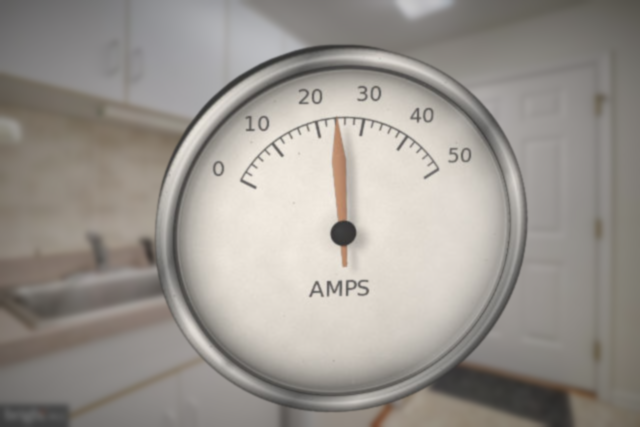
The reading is 24 A
